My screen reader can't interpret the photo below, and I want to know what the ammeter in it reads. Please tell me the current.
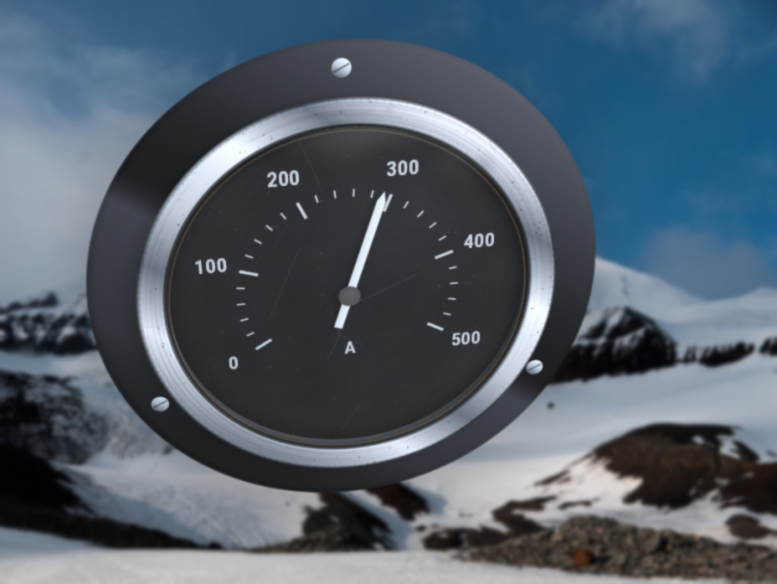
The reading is 290 A
